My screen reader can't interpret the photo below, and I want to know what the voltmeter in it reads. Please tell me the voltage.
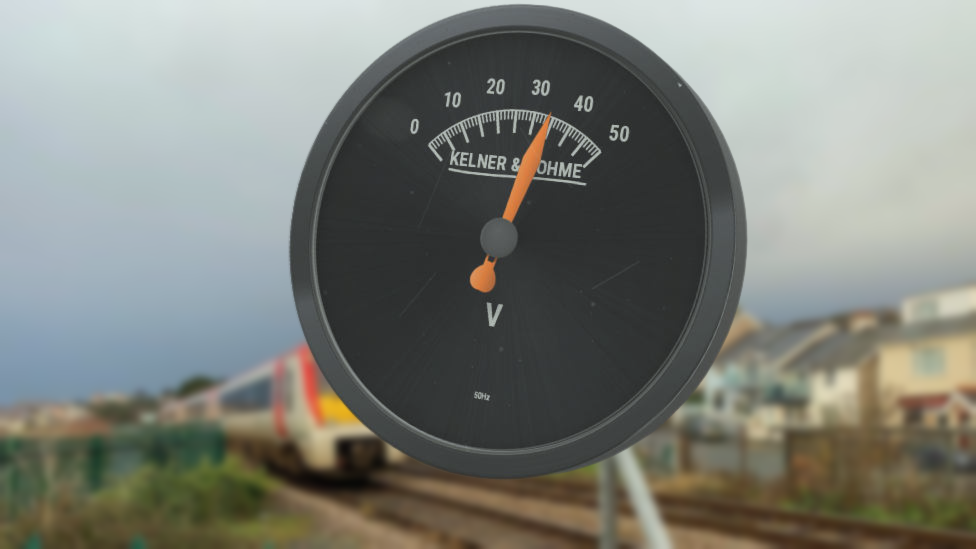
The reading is 35 V
